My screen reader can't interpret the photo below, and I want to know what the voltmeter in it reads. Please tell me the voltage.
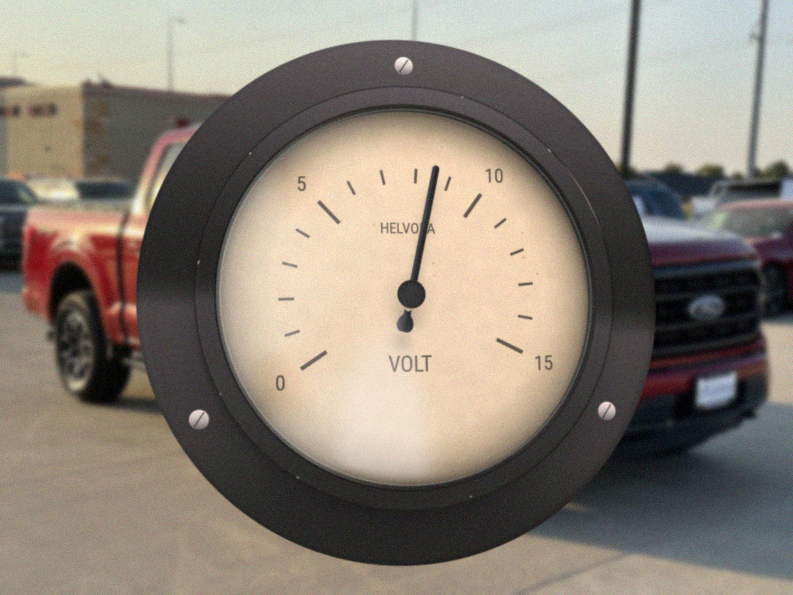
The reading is 8.5 V
